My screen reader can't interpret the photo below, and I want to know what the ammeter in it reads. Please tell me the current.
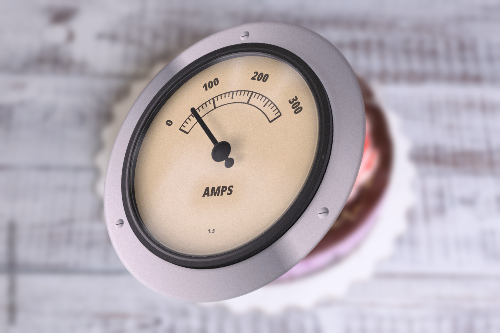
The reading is 50 A
